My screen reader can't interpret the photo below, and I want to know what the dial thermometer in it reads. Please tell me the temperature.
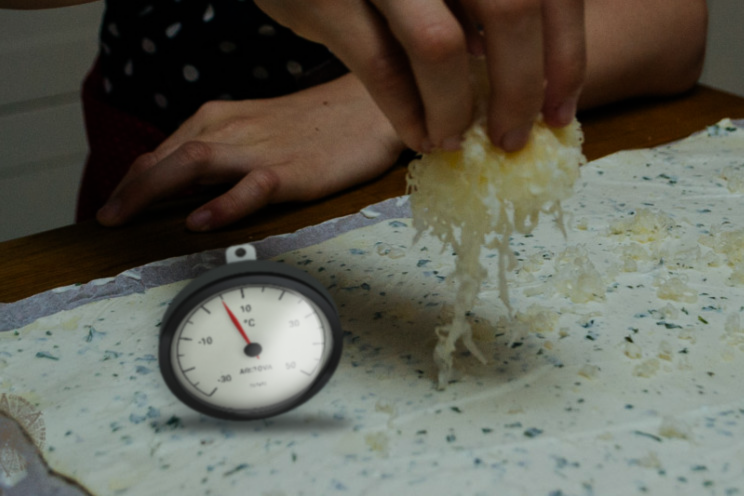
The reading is 5 °C
